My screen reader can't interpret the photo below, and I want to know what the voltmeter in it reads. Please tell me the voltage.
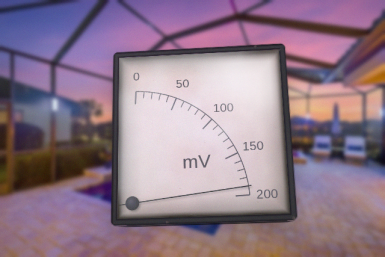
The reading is 190 mV
